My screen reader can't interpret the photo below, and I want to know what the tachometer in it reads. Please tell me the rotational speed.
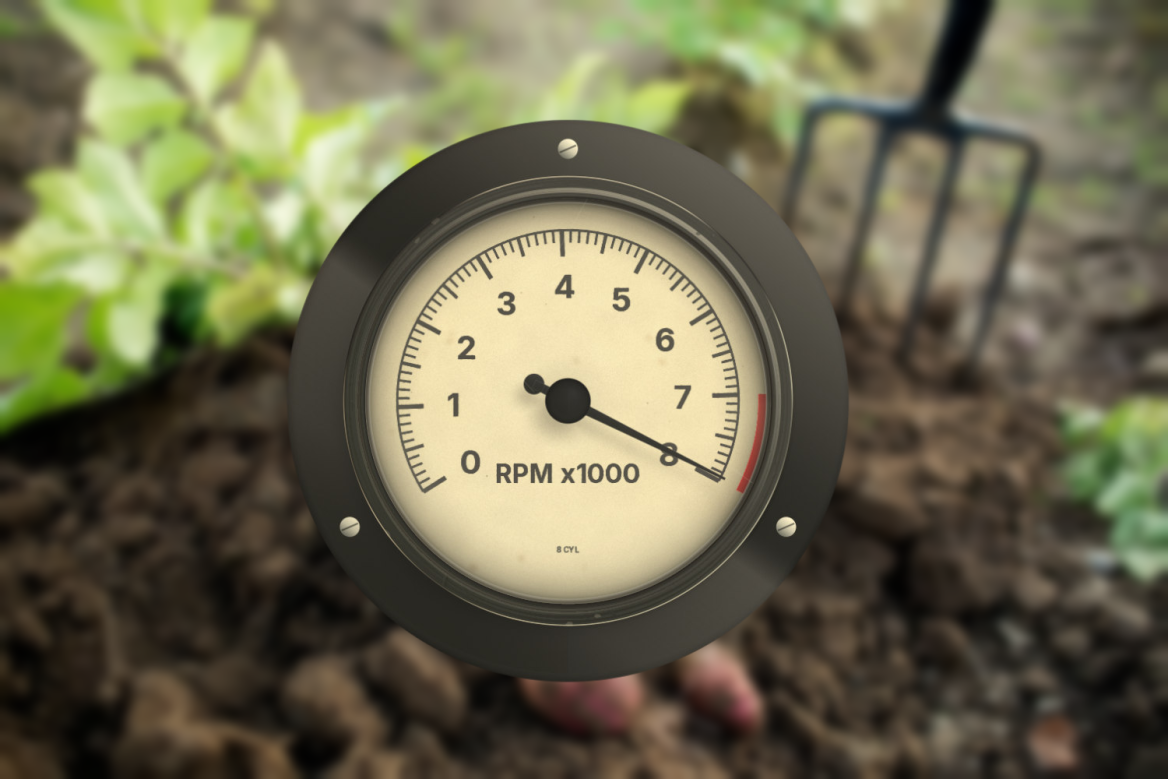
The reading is 7950 rpm
